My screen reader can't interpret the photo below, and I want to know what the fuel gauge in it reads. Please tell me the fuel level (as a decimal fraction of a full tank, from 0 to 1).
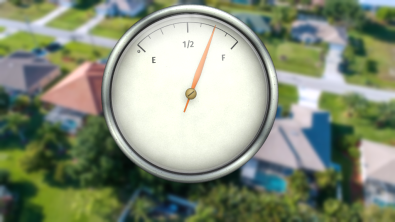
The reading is 0.75
